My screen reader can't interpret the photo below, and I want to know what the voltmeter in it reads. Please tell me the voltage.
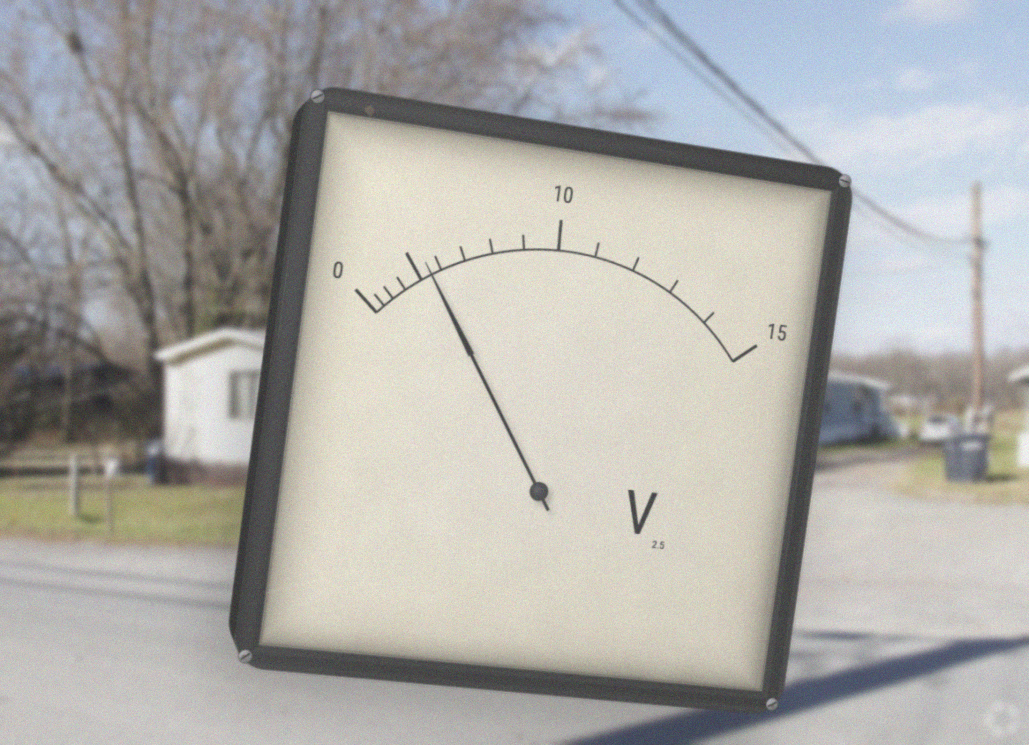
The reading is 5.5 V
